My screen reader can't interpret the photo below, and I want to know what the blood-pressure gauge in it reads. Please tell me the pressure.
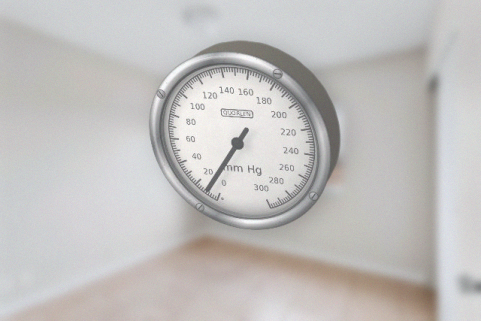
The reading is 10 mmHg
